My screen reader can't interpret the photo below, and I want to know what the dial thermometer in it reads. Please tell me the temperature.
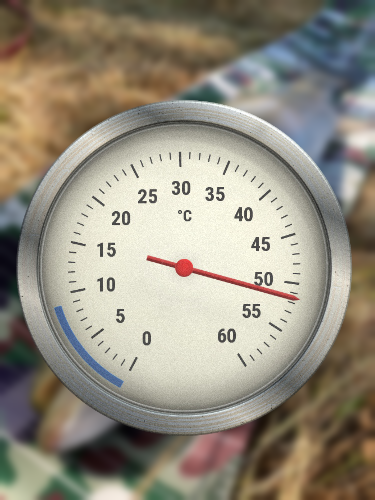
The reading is 51.5 °C
